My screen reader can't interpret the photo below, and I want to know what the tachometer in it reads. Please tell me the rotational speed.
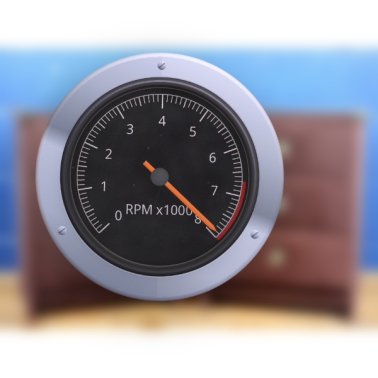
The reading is 7900 rpm
